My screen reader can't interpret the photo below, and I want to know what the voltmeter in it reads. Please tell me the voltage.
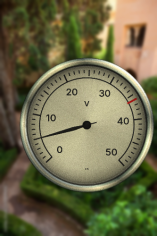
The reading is 5 V
